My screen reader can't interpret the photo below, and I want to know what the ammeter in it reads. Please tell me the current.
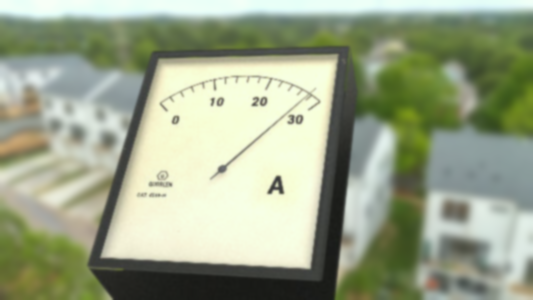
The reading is 28 A
